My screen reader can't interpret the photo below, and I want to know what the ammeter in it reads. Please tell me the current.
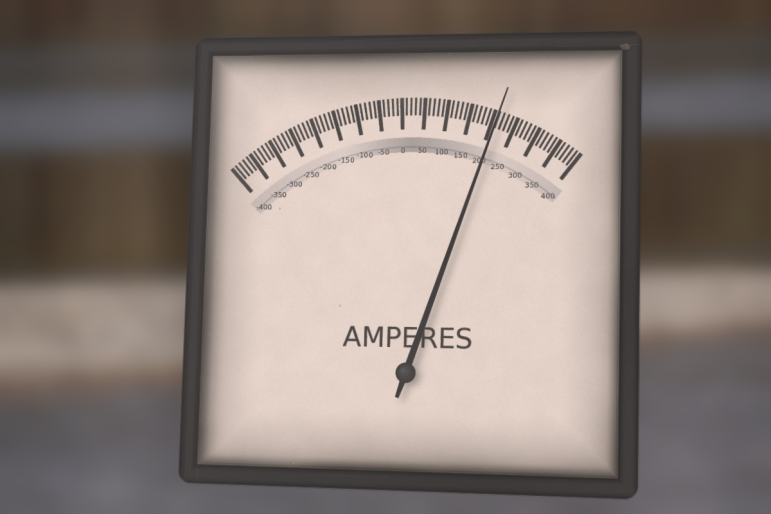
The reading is 210 A
